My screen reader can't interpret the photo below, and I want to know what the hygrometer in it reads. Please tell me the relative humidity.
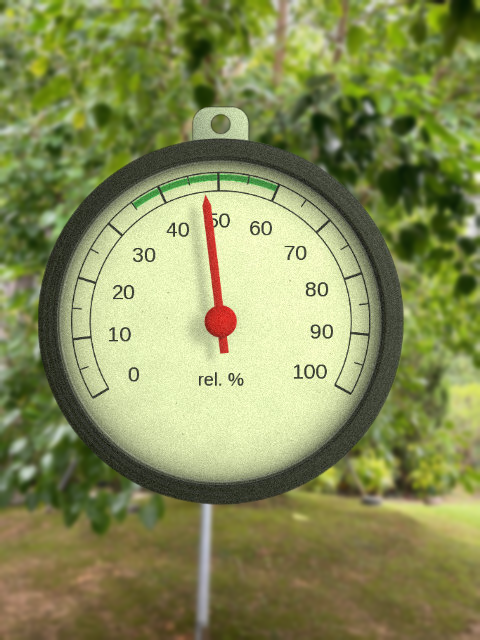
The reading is 47.5 %
